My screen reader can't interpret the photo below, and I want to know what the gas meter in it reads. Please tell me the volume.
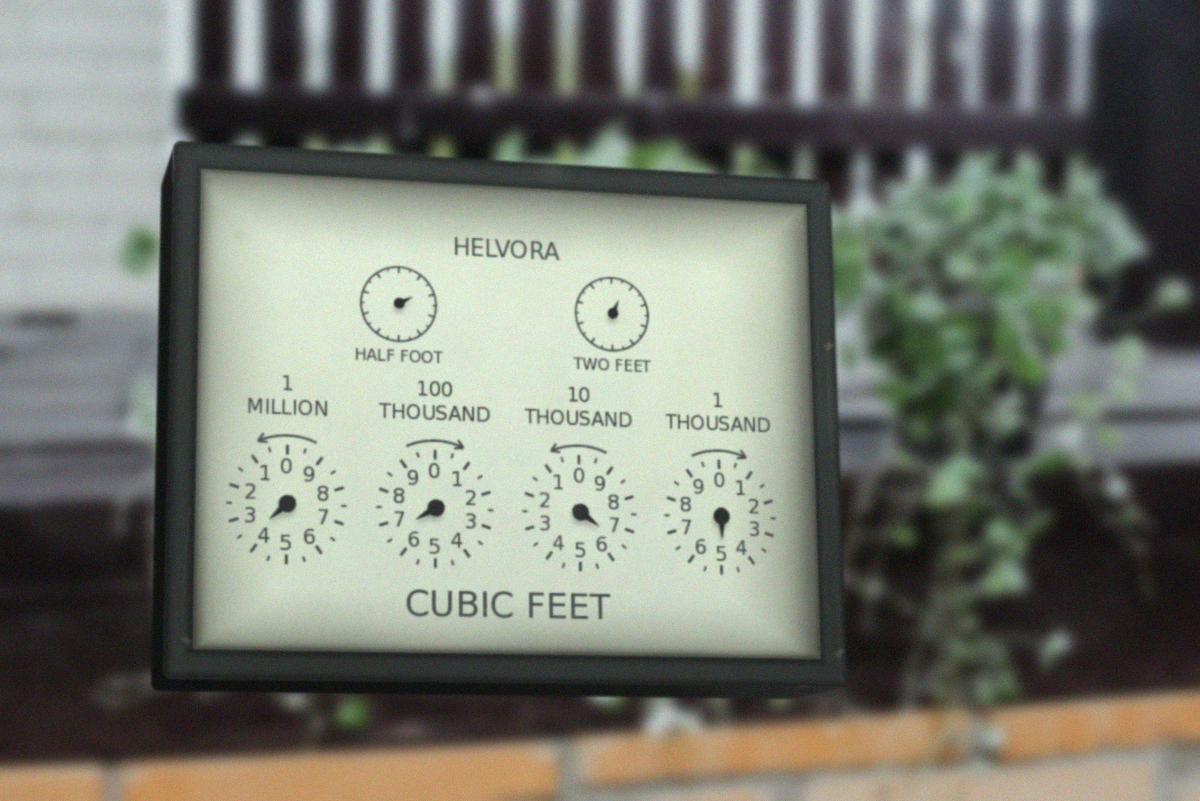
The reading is 366500 ft³
